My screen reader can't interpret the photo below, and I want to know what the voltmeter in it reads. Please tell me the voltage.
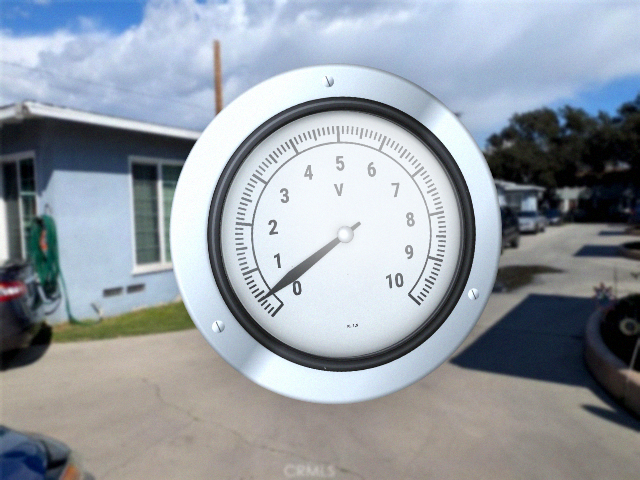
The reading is 0.4 V
